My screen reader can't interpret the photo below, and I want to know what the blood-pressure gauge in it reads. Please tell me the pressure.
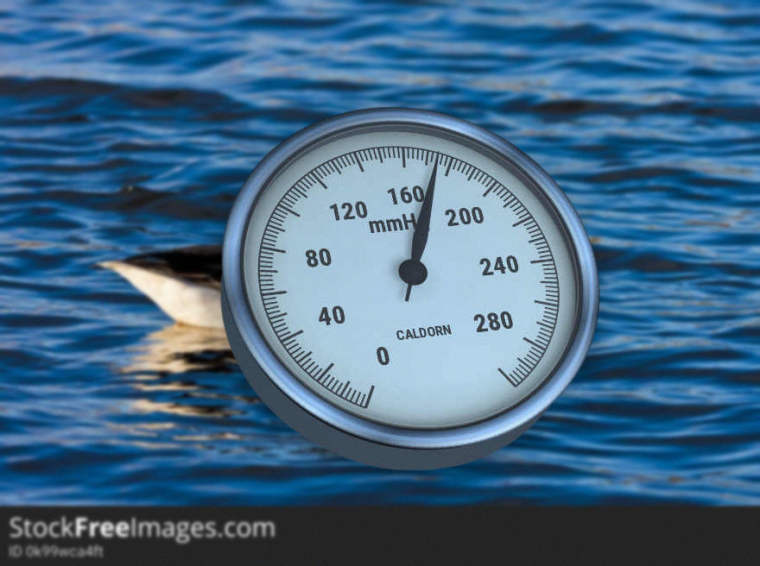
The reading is 174 mmHg
